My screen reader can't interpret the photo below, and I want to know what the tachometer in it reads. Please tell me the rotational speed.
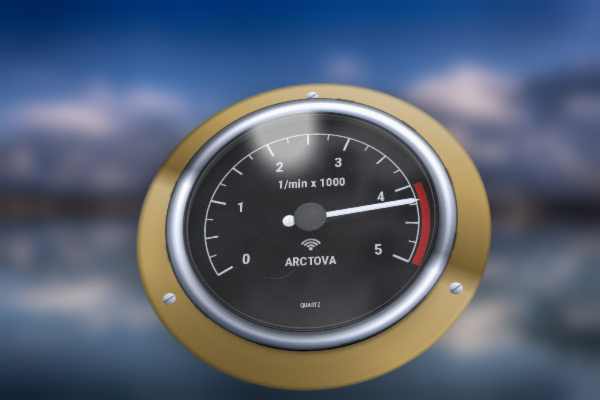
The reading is 4250 rpm
